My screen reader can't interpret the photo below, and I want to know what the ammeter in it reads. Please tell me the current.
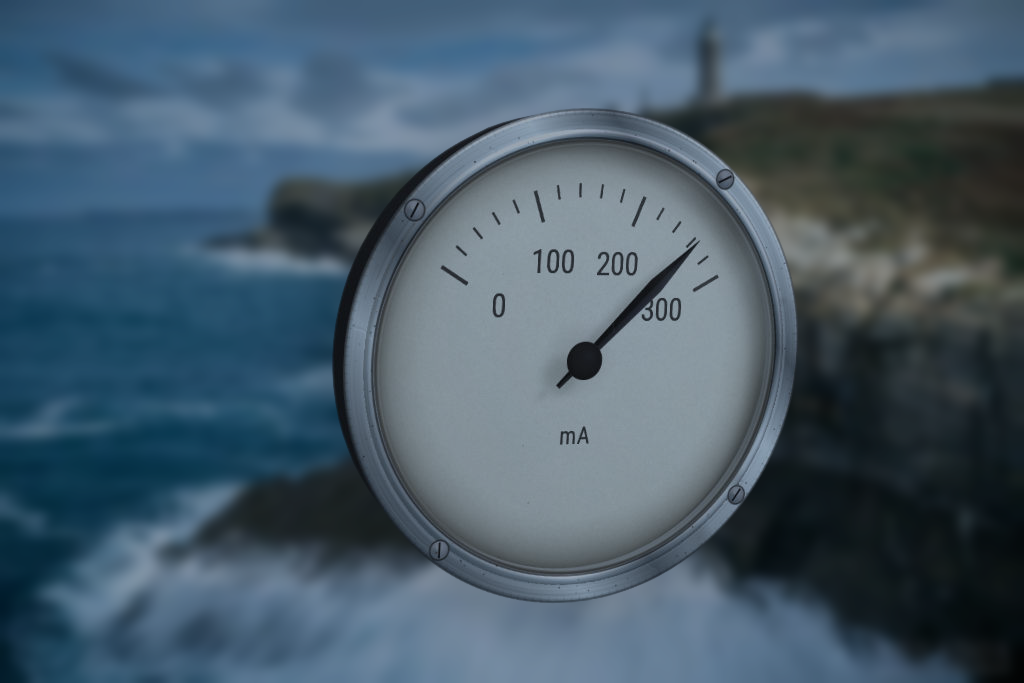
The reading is 260 mA
